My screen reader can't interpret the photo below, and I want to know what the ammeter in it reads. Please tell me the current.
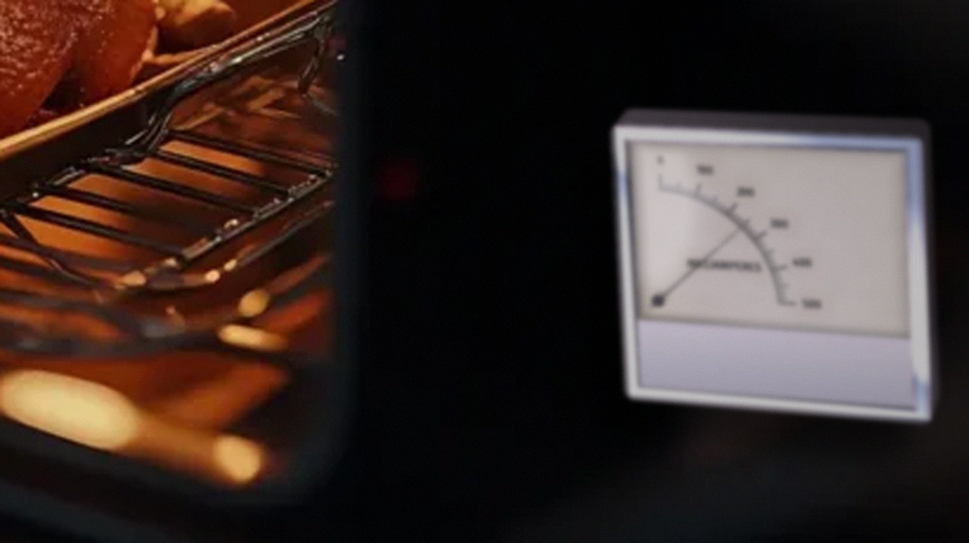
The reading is 250 mA
